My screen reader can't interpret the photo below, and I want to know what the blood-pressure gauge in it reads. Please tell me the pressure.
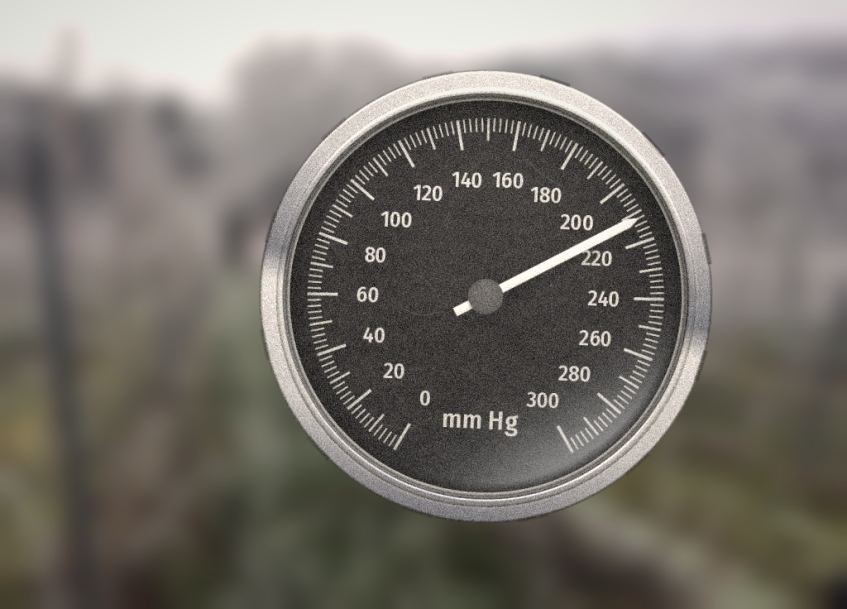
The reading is 212 mmHg
